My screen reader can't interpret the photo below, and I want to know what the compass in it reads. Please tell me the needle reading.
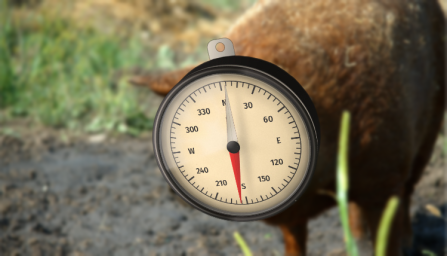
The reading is 185 °
